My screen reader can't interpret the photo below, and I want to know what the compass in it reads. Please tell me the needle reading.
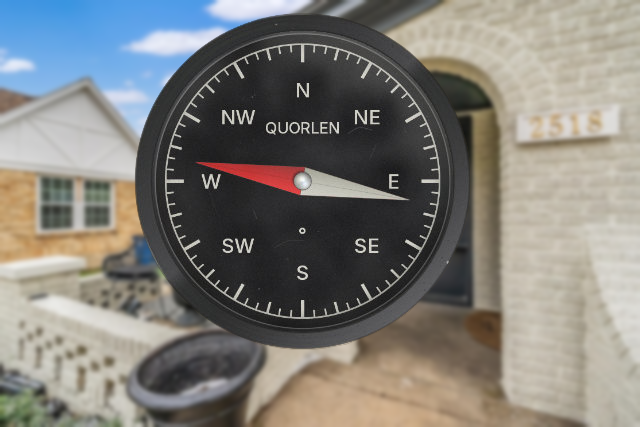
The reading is 280 °
